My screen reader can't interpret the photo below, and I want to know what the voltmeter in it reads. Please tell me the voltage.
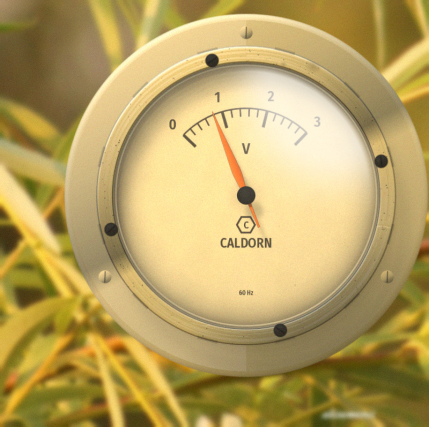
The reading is 0.8 V
